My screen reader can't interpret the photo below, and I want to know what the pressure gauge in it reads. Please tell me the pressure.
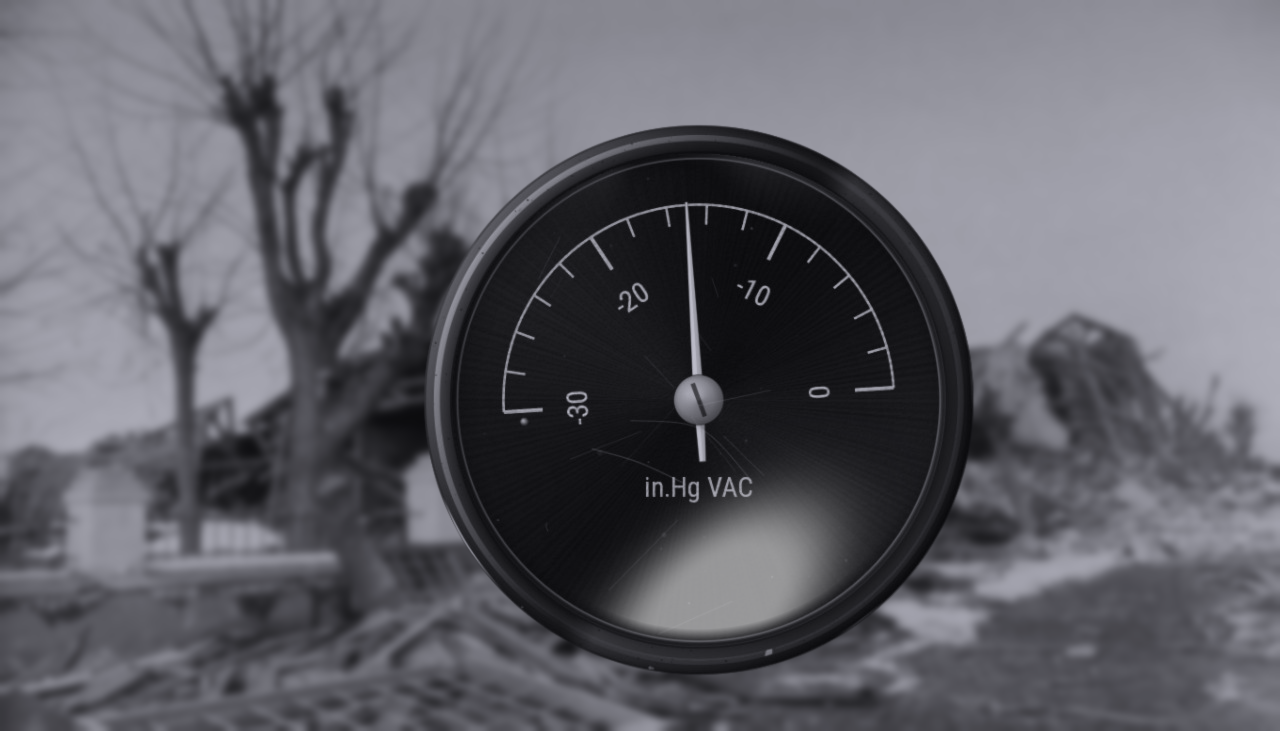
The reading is -15 inHg
